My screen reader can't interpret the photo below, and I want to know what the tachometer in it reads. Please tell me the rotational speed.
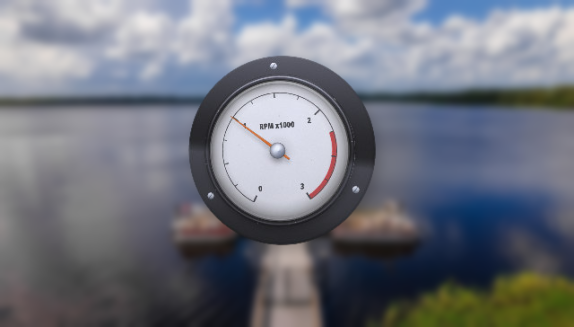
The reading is 1000 rpm
